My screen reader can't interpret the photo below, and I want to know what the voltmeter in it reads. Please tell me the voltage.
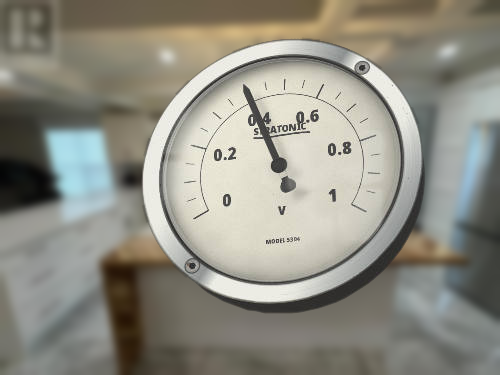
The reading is 0.4 V
